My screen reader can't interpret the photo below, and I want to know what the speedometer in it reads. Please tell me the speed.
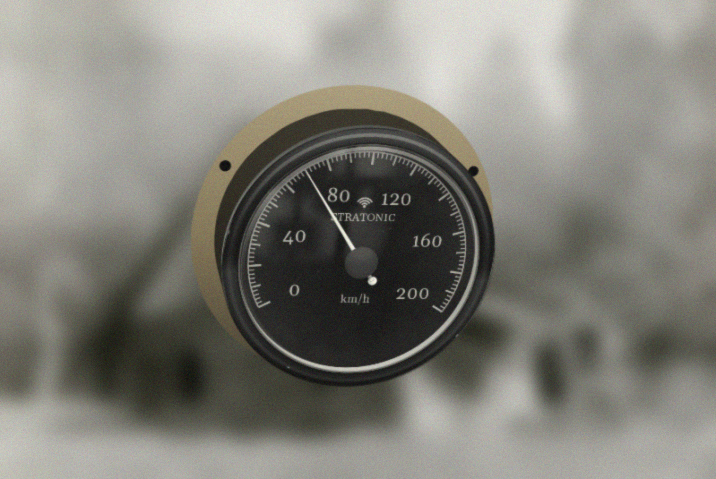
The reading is 70 km/h
